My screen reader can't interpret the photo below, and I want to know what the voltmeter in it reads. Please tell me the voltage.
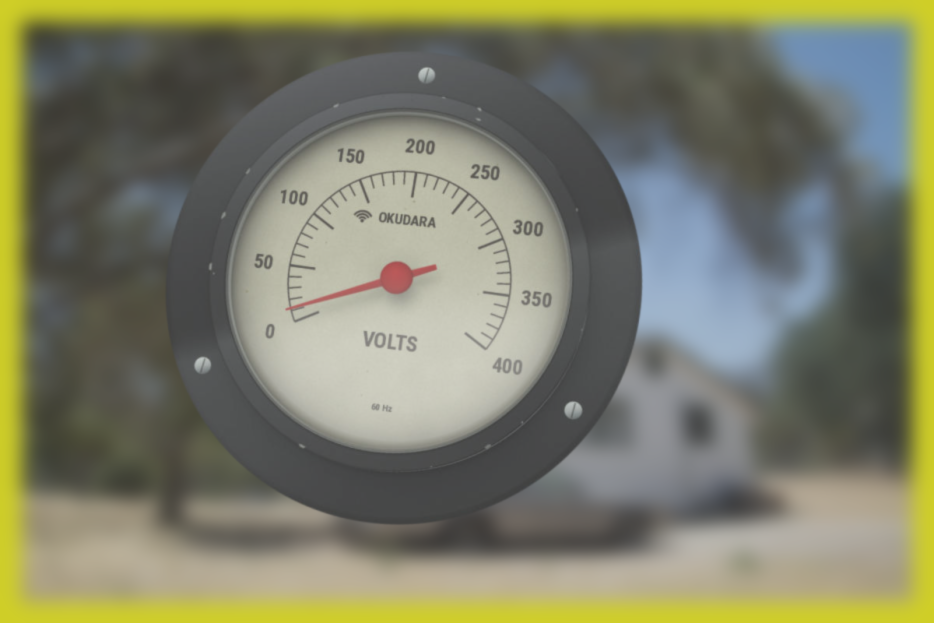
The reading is 10 V
